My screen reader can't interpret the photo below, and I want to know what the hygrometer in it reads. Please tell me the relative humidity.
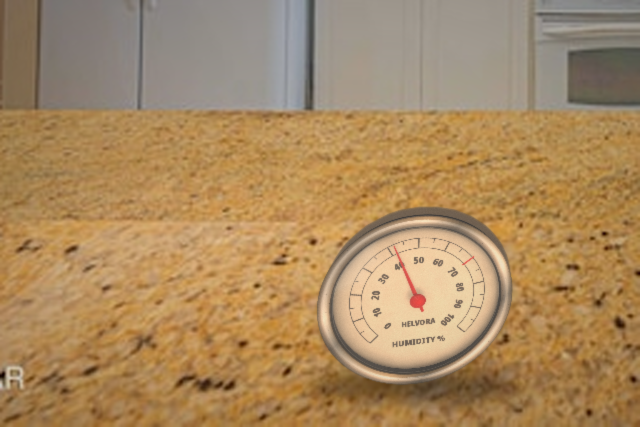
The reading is 42.5 %
